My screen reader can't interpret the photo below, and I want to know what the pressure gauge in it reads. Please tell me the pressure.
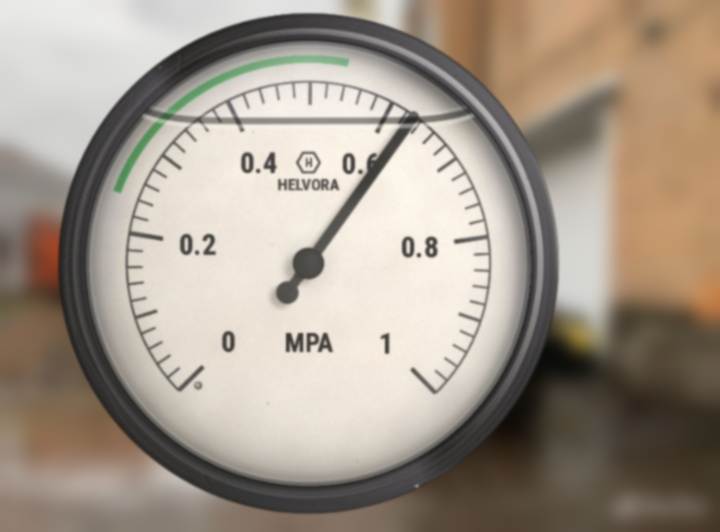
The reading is 0.63 MPa
